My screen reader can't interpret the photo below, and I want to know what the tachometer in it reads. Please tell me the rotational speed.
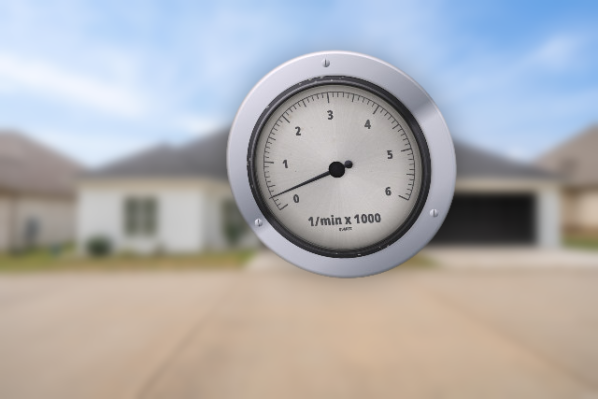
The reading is 300 rpm
